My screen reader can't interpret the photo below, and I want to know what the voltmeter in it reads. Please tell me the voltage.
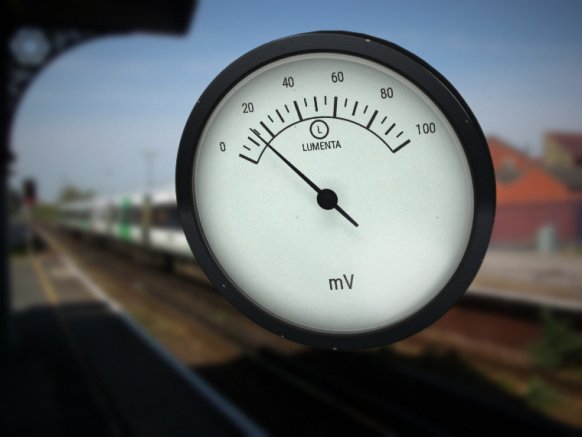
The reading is 15 mV
